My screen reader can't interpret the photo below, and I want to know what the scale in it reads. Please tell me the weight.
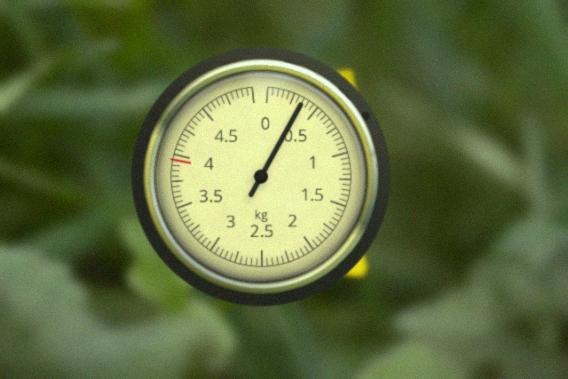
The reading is 0.35 kg
